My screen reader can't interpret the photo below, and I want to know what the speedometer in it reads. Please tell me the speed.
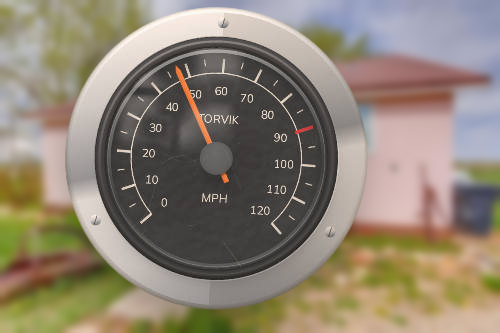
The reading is 47.5 mph
